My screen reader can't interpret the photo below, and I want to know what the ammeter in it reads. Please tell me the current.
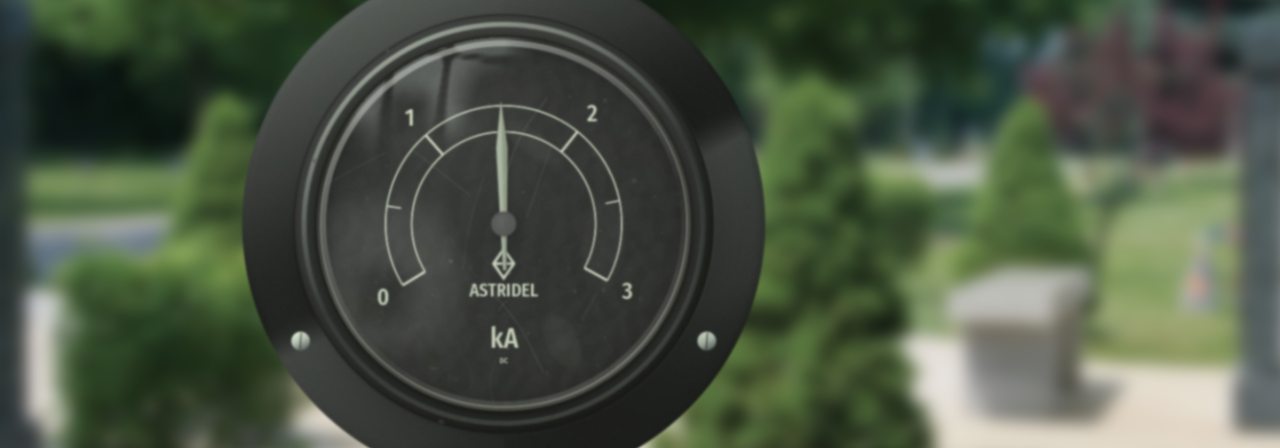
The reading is 1.5 kA
